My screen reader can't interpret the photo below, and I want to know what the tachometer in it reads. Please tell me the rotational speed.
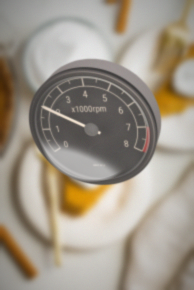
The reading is 2000 rpm
